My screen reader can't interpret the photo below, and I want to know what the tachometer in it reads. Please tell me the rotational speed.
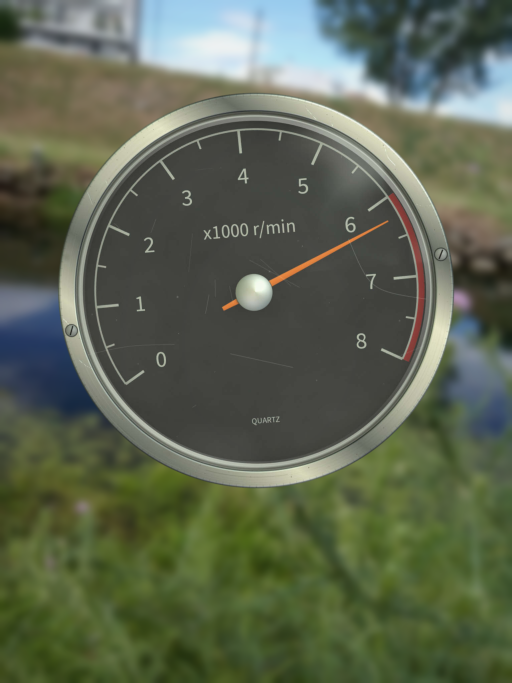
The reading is 6250 rpm
